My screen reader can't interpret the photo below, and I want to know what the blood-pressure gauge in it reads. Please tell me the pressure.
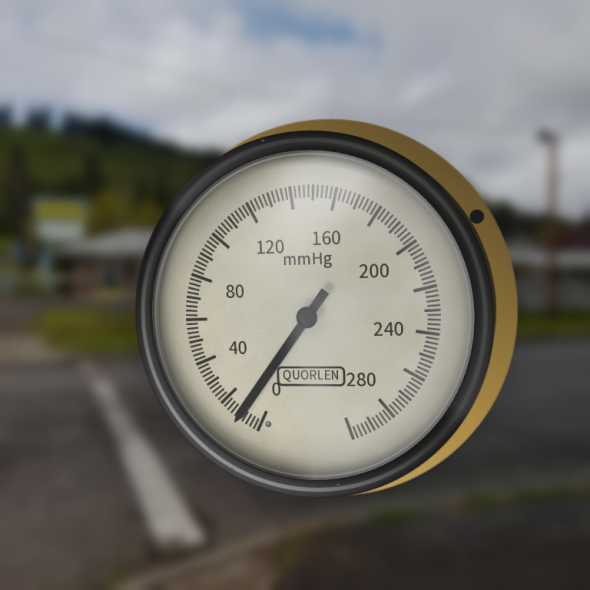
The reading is 10 mmHg
